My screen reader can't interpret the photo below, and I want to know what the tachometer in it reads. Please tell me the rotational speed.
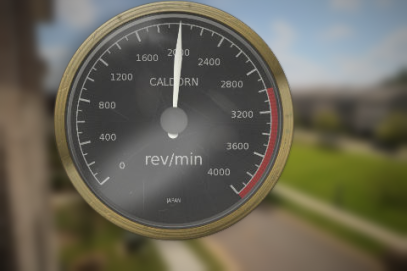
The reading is 2000 rpm
